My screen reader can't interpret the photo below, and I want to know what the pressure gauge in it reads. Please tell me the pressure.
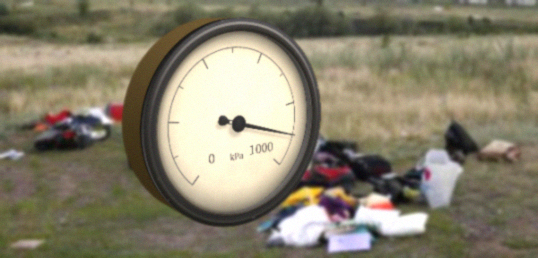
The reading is 900 kPa
